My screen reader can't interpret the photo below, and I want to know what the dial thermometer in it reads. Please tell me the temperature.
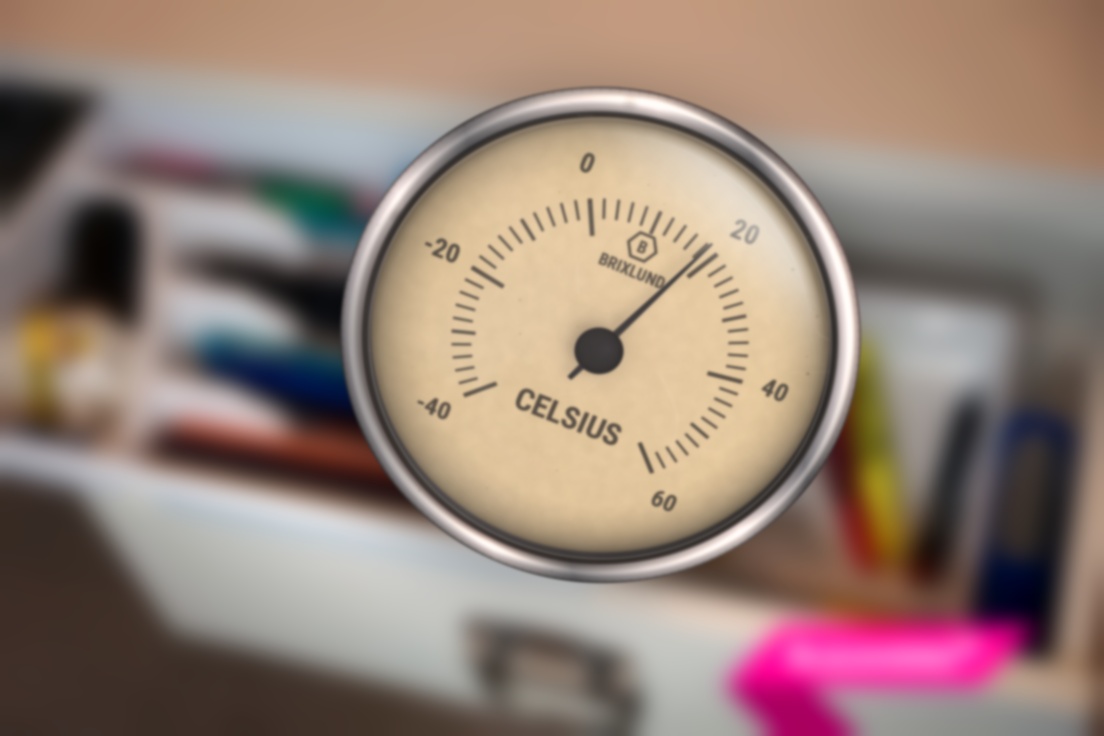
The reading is 18 °C
